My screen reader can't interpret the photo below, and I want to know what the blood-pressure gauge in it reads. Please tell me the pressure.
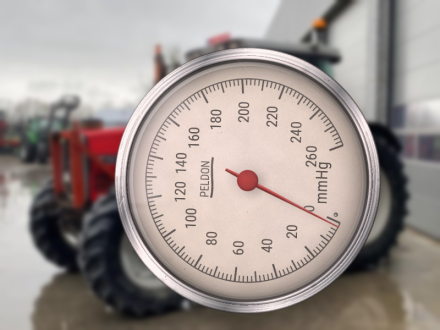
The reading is 2 mmHg
